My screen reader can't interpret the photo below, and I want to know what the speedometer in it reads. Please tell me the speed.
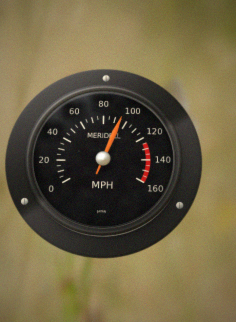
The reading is 95 mph
